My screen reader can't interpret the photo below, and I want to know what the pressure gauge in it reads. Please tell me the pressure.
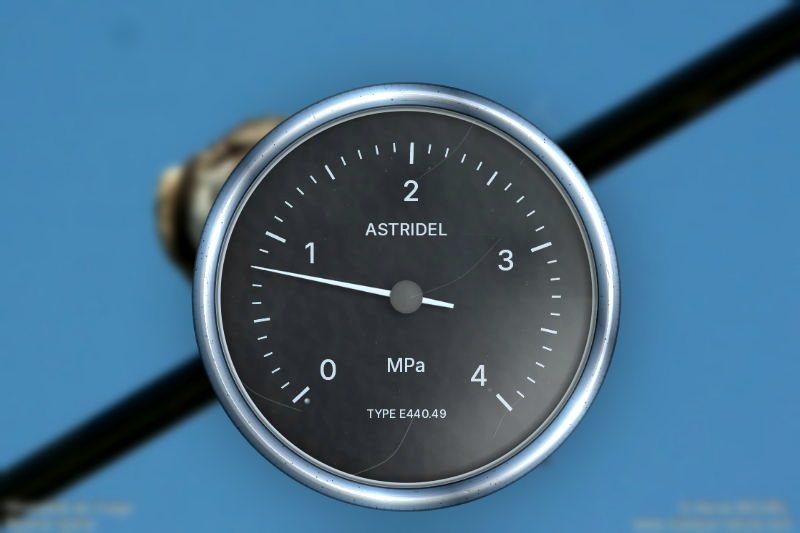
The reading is 0.8 MPa
